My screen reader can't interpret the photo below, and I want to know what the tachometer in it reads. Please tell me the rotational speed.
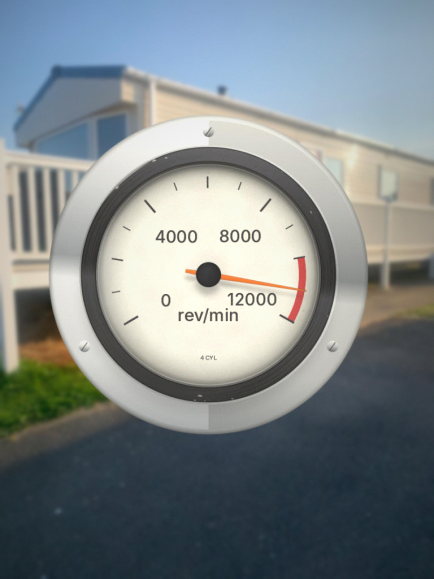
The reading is 11000 rpm
